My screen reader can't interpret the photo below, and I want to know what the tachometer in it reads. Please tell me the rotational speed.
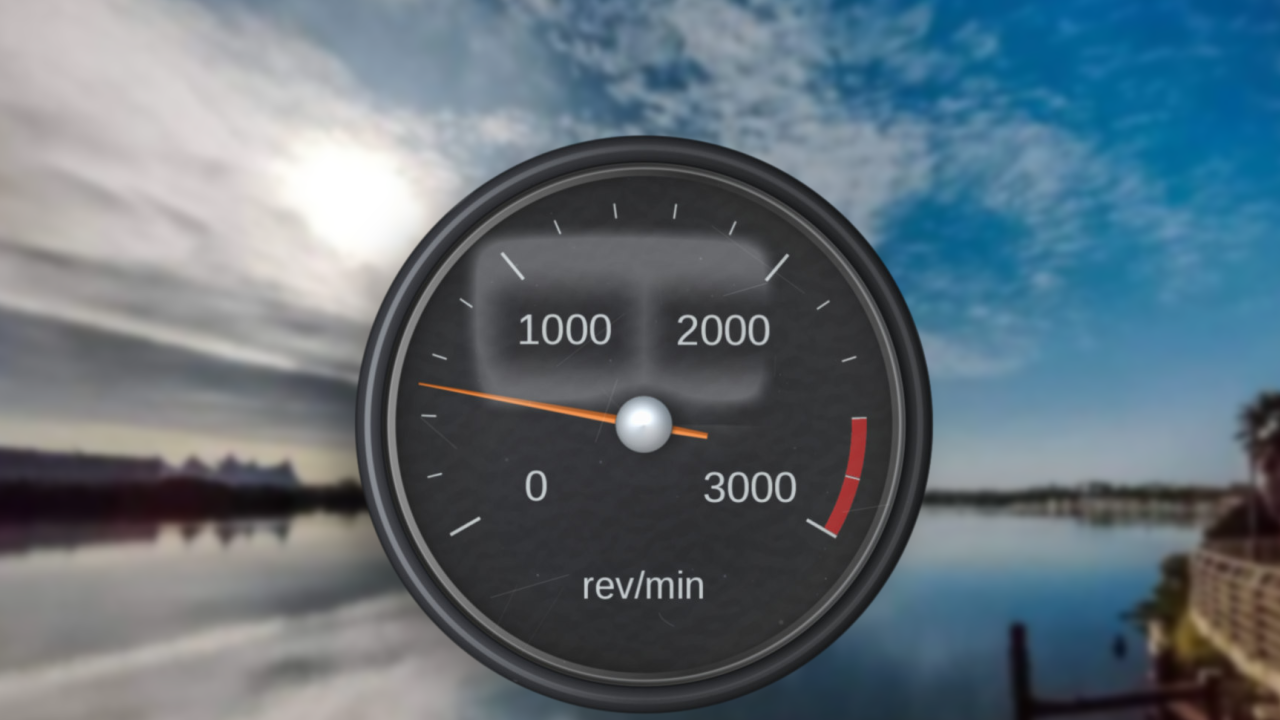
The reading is 500 rpm
